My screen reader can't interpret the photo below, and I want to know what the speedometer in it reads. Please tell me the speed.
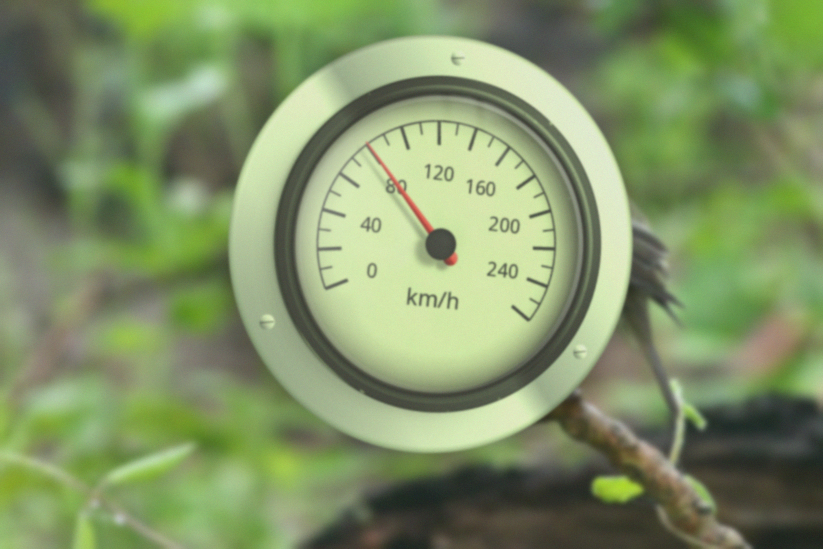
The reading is 80 km/h
